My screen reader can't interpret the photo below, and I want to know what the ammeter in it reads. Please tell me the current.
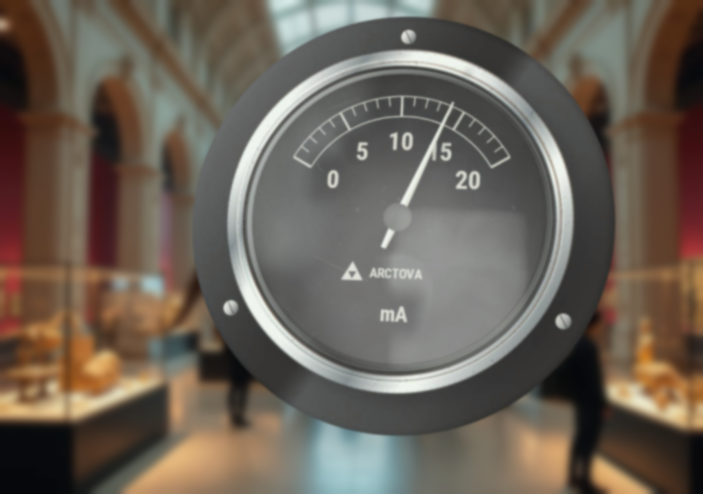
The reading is 14 mA
